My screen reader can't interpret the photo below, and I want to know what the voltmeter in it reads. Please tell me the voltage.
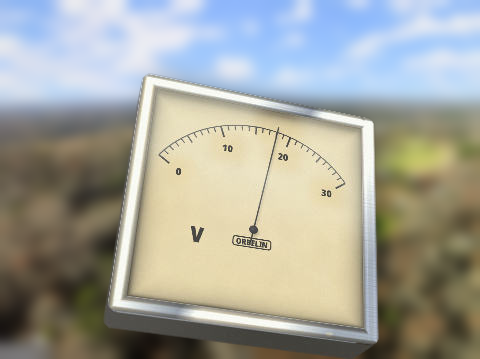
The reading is 18 V
